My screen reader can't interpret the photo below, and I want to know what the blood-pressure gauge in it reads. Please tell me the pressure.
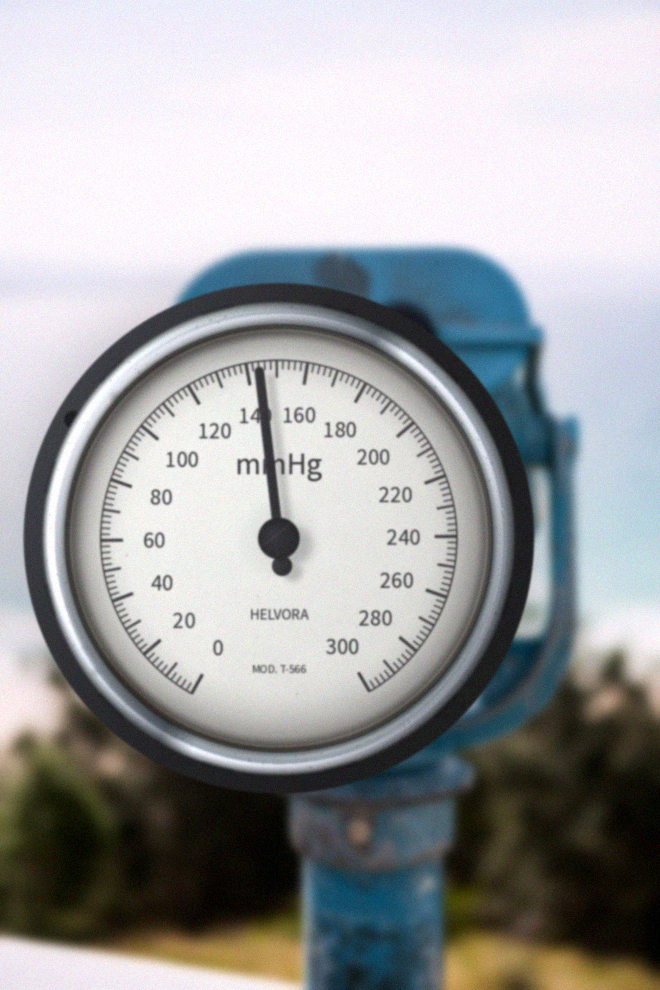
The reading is 144 mmHg
